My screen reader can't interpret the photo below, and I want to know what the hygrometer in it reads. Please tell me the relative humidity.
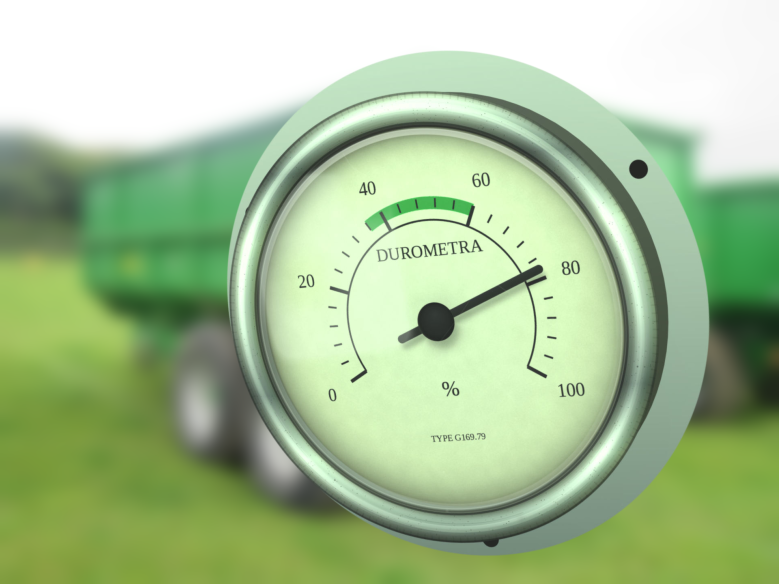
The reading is 78 %
